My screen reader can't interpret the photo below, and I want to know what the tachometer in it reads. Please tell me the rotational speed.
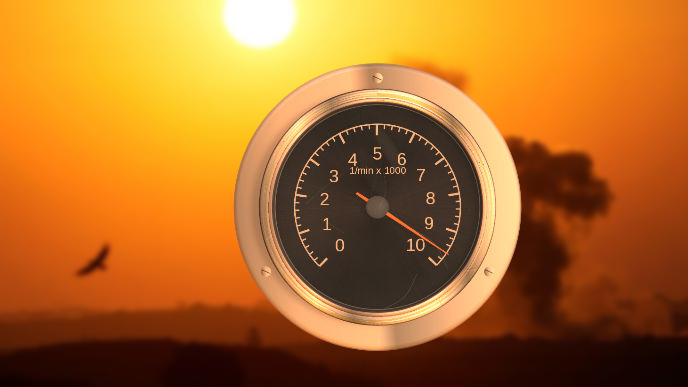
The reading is 9600 rpm
